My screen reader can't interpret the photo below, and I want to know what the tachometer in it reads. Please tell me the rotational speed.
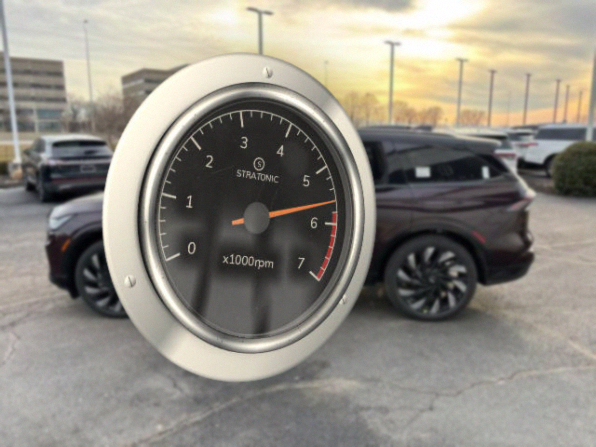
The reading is 5600 rpm
